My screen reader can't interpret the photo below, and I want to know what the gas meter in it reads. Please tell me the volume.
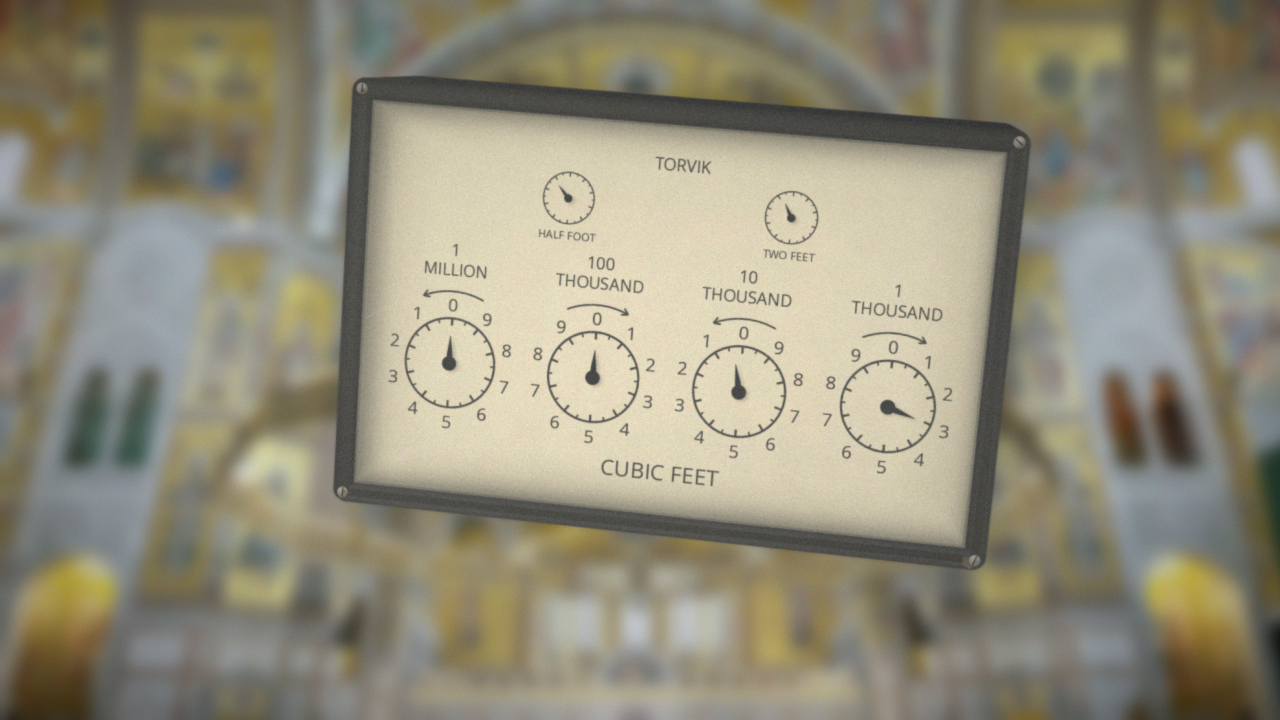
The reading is 300 ft³
